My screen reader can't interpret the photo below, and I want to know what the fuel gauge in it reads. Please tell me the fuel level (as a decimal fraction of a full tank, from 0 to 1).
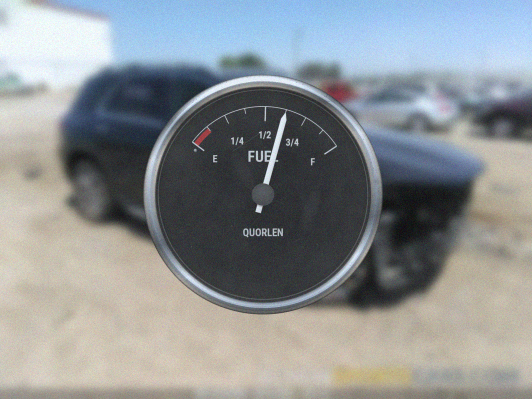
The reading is 0.625
